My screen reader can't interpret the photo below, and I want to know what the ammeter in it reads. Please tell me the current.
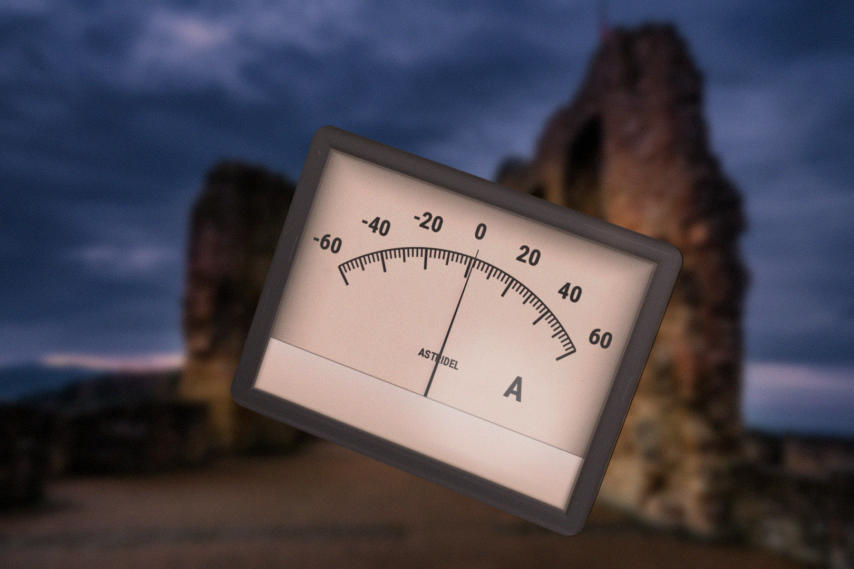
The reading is 2 A
